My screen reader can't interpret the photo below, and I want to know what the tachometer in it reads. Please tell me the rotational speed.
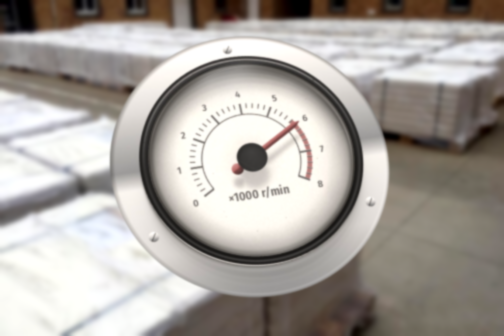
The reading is 6000 rpm
